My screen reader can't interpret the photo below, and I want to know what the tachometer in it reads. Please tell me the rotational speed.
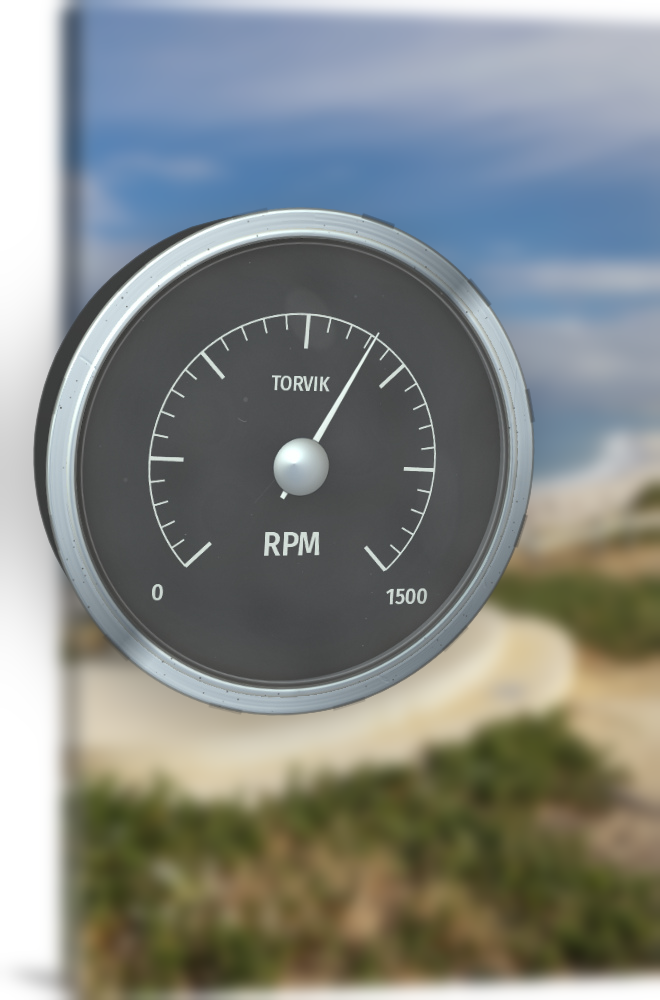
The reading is 900 rpm
